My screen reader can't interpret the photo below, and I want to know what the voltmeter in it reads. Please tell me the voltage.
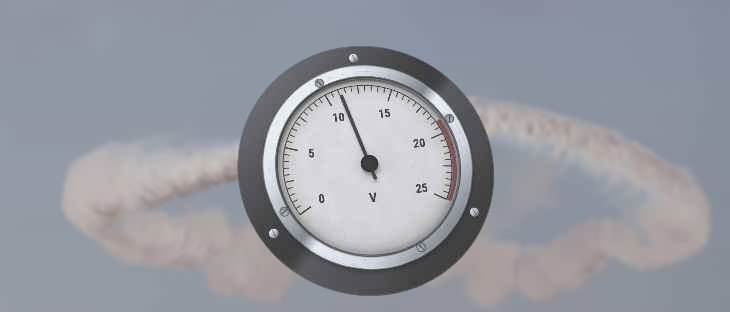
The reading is 11 V
